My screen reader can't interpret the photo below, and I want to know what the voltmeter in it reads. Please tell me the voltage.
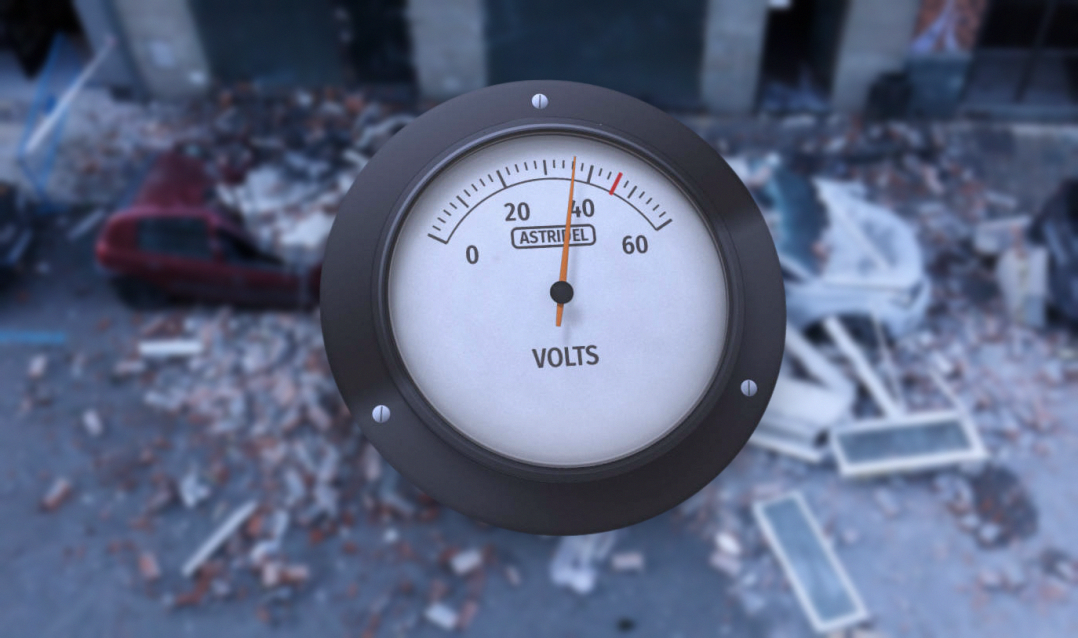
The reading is 36 V
